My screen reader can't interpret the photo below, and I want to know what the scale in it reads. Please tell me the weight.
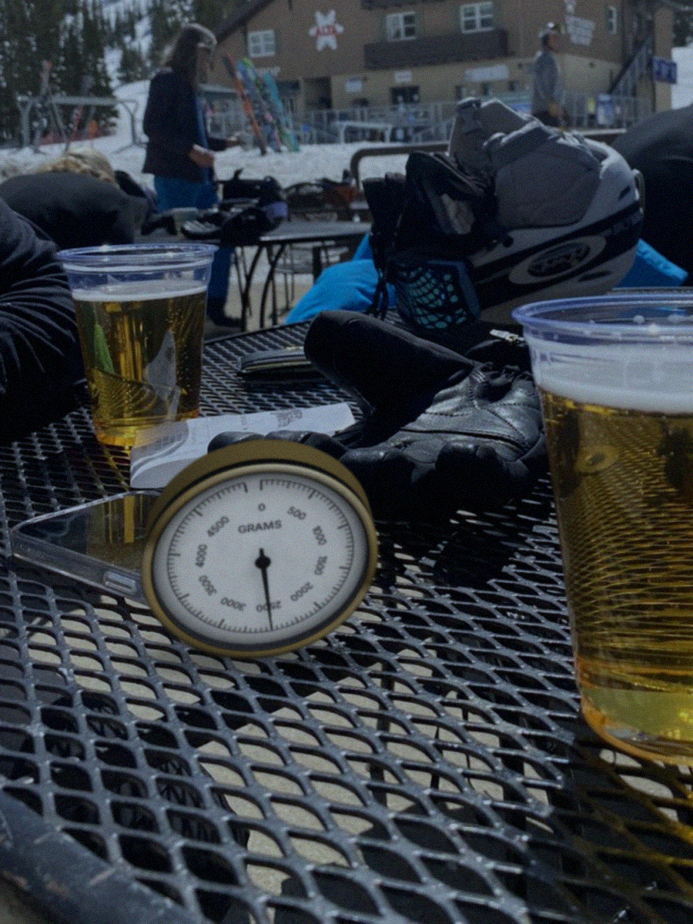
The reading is 2500 g
